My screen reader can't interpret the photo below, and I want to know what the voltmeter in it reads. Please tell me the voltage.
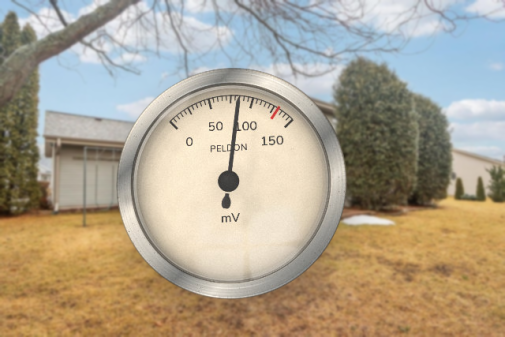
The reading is 85 mV
